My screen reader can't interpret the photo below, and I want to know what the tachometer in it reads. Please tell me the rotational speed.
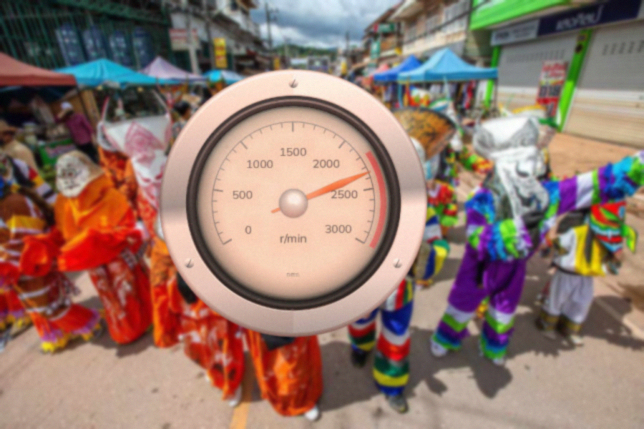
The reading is 2350 rpm
